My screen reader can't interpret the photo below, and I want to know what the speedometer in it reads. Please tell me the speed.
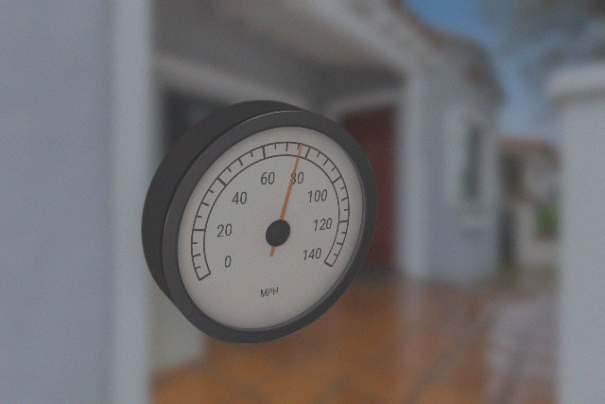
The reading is 75 mph
